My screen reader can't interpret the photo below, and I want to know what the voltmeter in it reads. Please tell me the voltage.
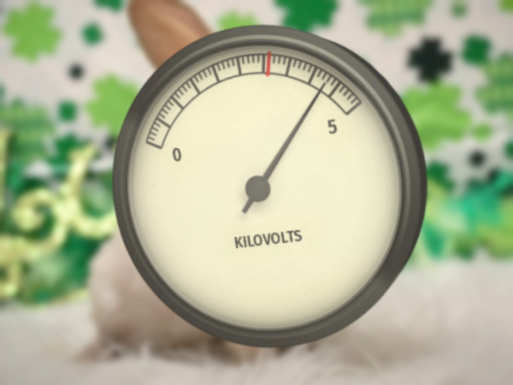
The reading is 4.3 kV
